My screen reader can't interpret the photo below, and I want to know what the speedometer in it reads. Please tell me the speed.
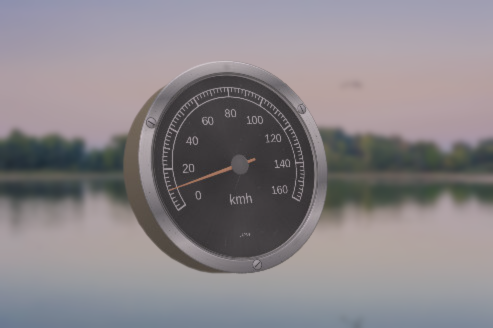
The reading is 10 km/h
